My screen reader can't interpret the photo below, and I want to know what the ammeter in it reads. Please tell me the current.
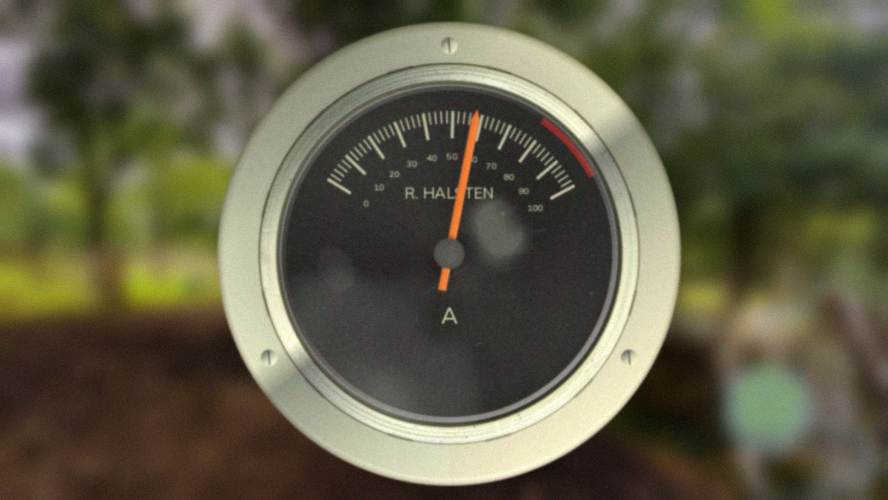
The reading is 58 A
